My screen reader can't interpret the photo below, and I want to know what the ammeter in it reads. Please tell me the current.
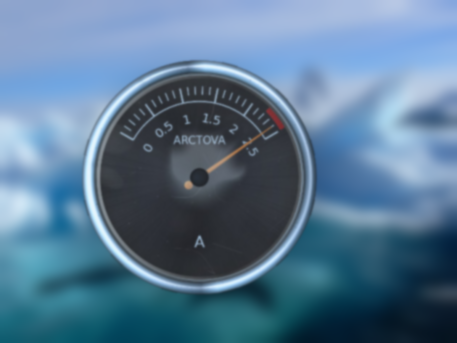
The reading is 2.4 A
